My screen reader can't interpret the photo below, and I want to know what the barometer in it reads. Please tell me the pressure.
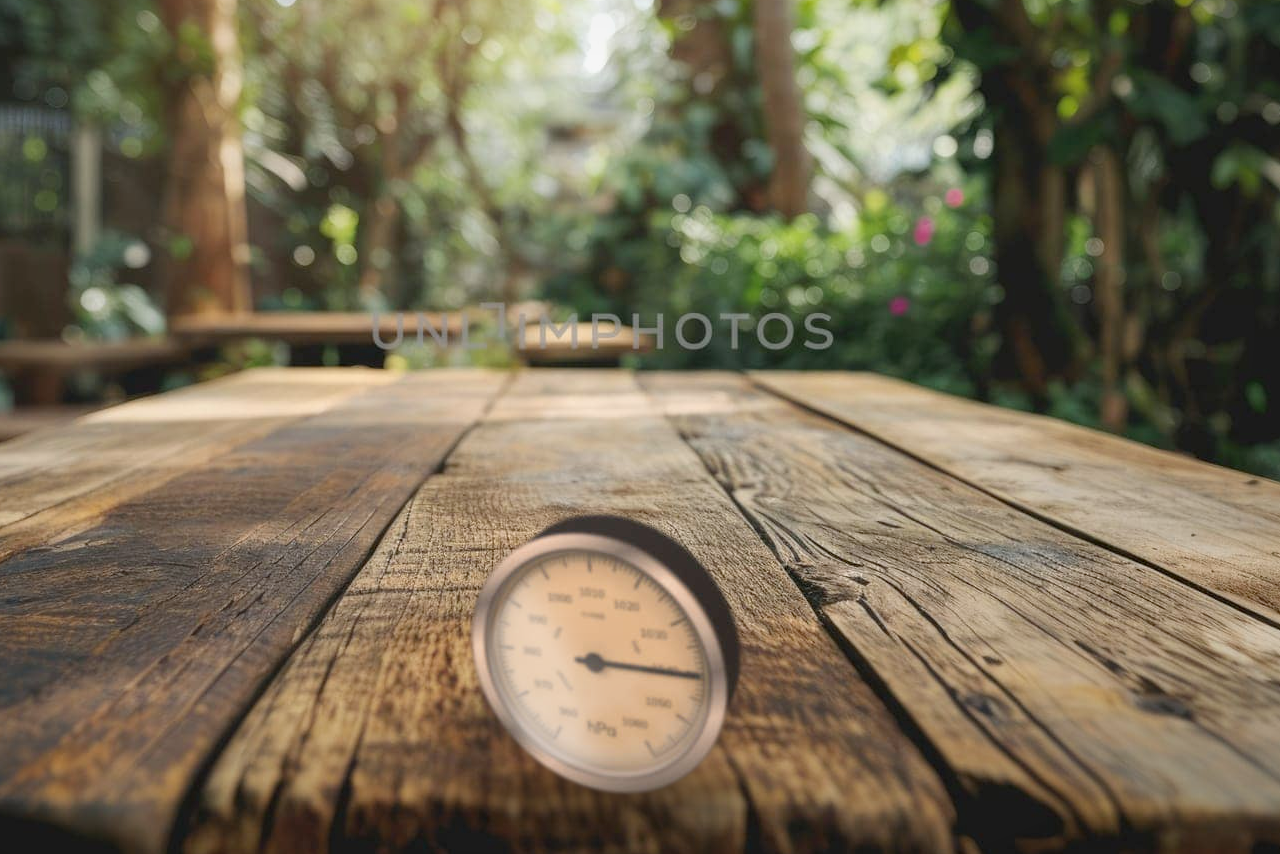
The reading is 1040 hPa
